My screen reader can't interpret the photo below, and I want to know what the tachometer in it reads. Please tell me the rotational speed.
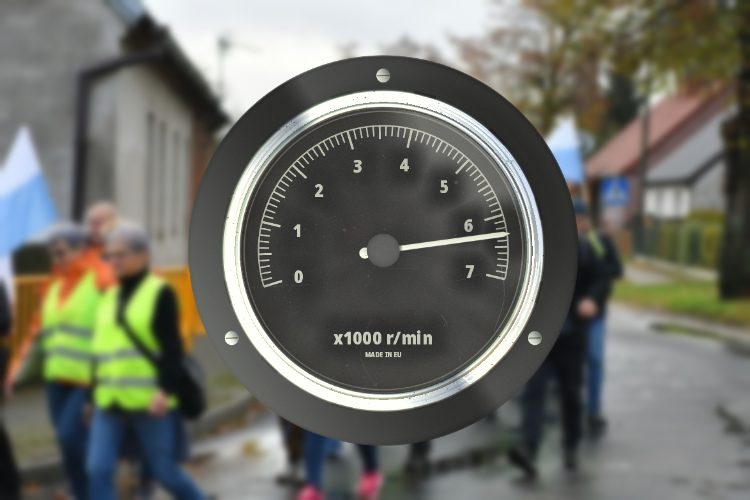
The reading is 6300 rpm
